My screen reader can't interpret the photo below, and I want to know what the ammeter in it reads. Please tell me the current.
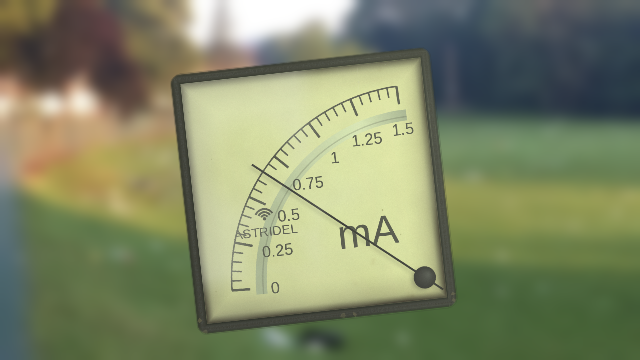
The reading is 0.65 mA
